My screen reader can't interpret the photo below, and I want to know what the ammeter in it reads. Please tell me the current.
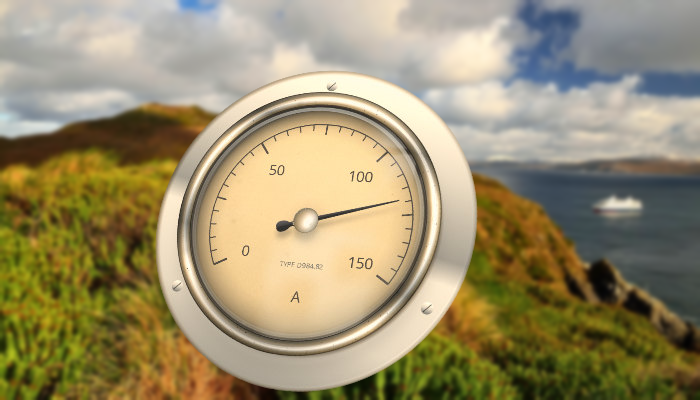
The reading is 120 A
